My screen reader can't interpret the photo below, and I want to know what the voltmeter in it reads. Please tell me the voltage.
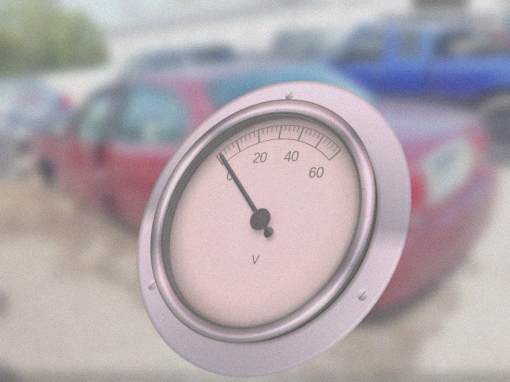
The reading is 2 V
